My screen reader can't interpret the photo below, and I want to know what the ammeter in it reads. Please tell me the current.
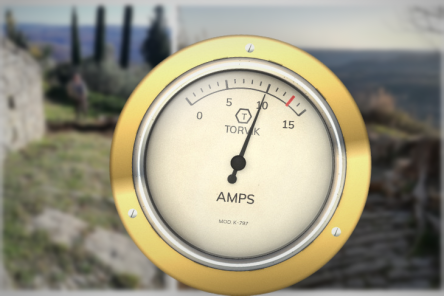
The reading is 10 A
